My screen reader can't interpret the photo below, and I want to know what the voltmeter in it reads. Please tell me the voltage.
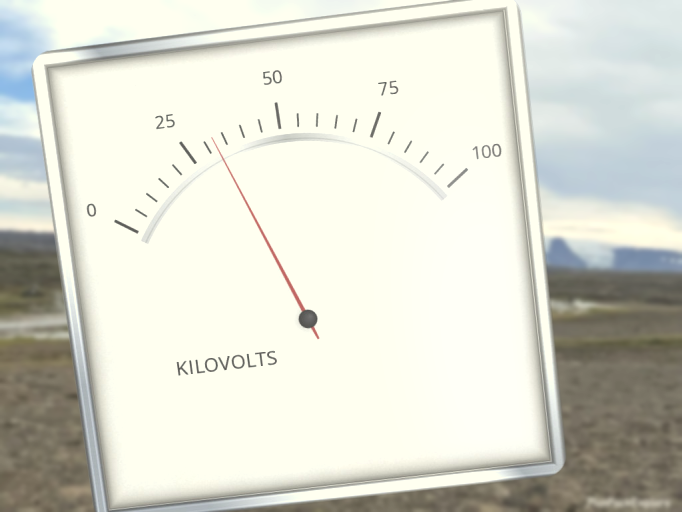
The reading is 32.5 kV
